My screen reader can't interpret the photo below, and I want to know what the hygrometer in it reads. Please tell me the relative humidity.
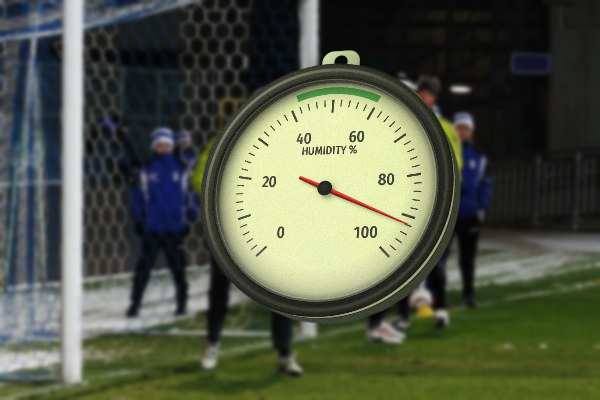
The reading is 92 %
